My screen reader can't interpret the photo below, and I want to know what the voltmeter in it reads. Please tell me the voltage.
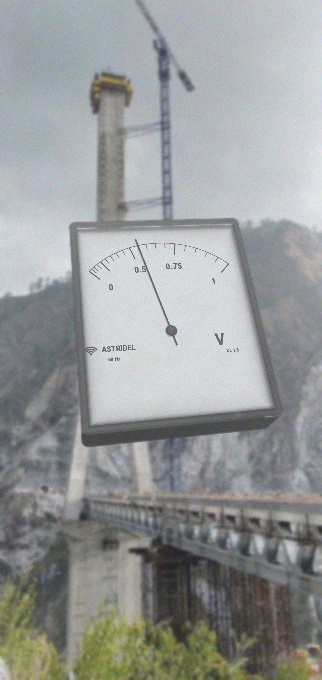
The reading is 0.55 V
